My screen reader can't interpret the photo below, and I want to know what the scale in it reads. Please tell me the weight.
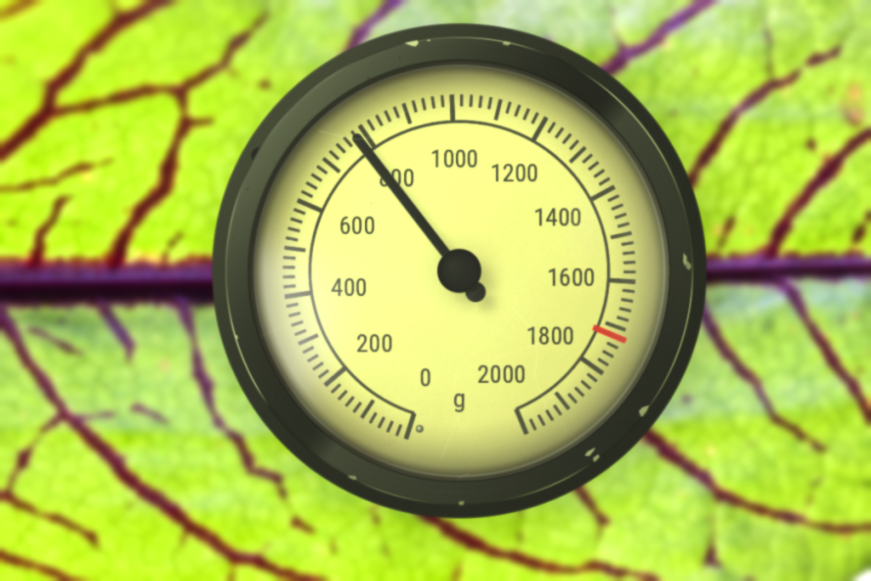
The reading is 780 g
